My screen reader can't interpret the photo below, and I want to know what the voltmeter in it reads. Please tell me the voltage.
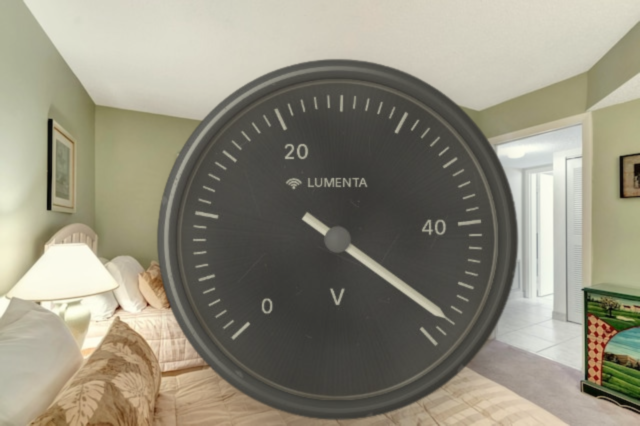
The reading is 48 V
